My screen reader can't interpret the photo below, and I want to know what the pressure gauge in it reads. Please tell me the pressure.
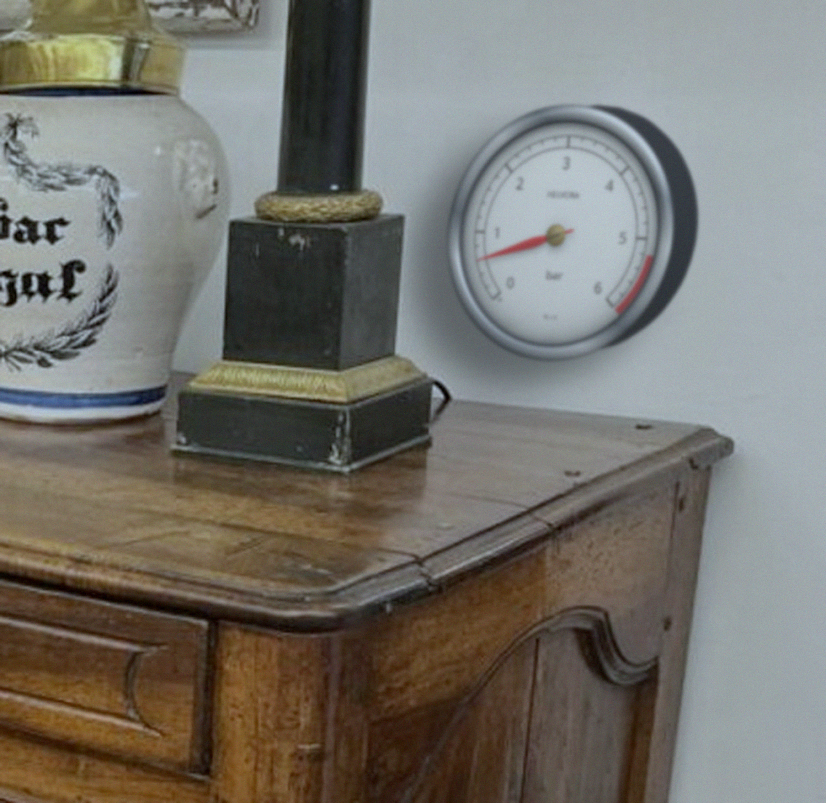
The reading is 0.6 bar
